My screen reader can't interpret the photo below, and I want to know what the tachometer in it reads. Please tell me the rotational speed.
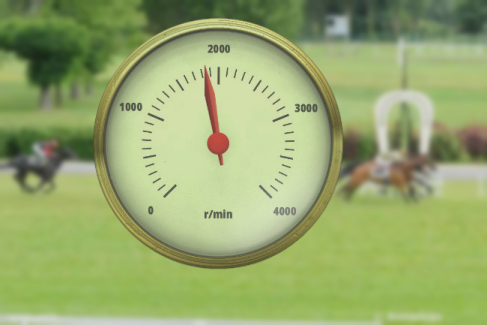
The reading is 1850 rpm
